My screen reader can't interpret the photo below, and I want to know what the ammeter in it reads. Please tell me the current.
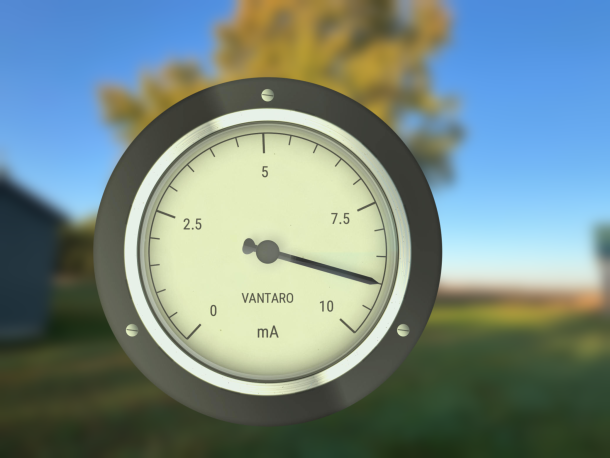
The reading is 9 mA
